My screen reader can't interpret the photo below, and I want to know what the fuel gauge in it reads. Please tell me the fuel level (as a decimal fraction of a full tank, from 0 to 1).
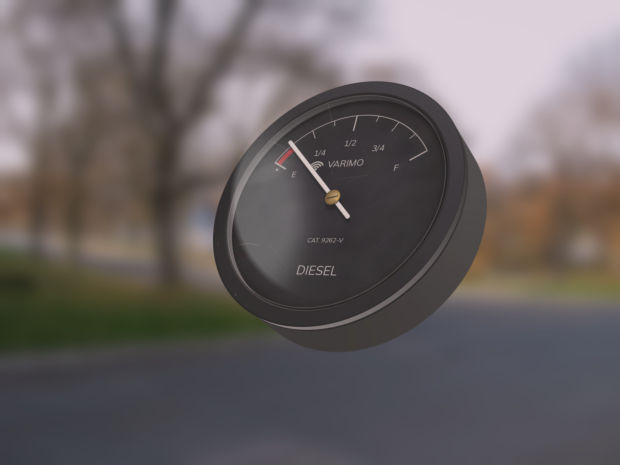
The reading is 0.125
